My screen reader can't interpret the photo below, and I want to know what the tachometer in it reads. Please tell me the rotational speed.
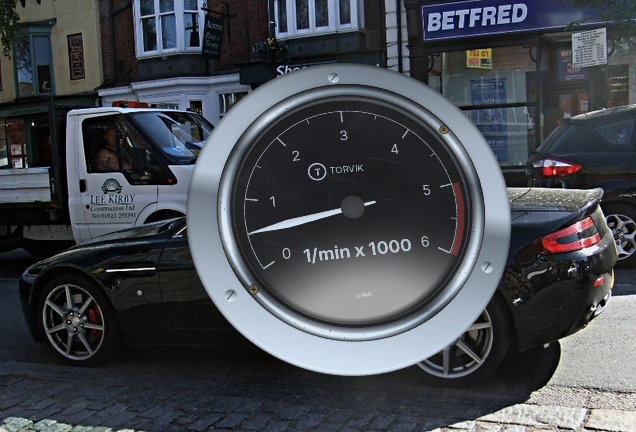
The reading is 500 rpm
